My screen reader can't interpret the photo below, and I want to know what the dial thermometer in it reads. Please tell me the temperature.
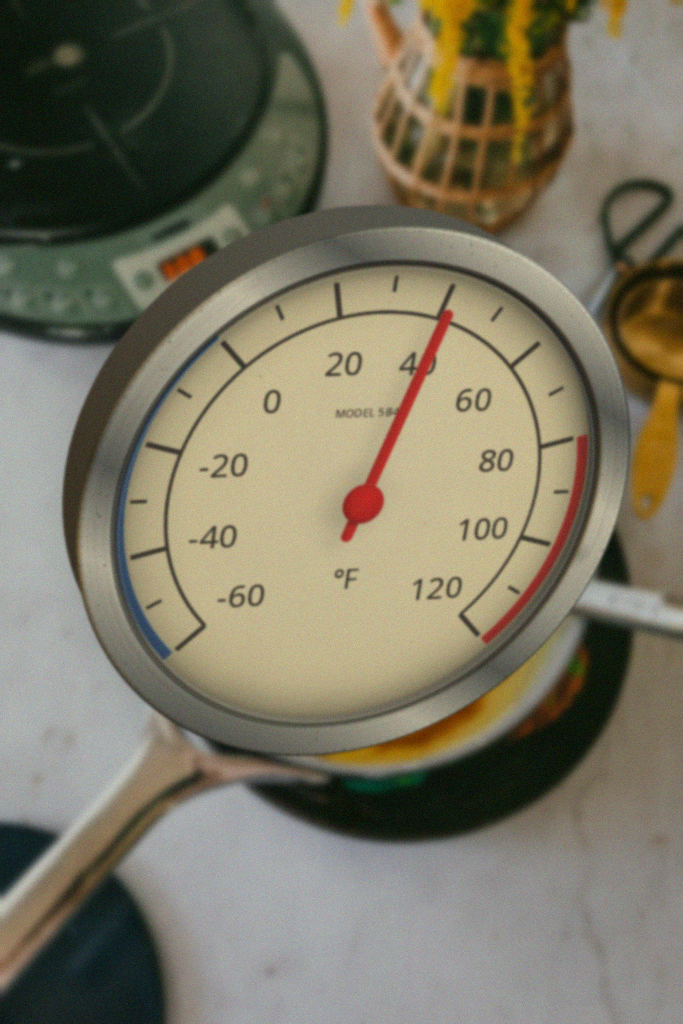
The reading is 40 °F
